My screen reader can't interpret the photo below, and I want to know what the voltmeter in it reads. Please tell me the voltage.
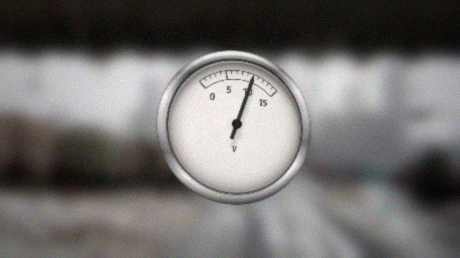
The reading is 10 V
